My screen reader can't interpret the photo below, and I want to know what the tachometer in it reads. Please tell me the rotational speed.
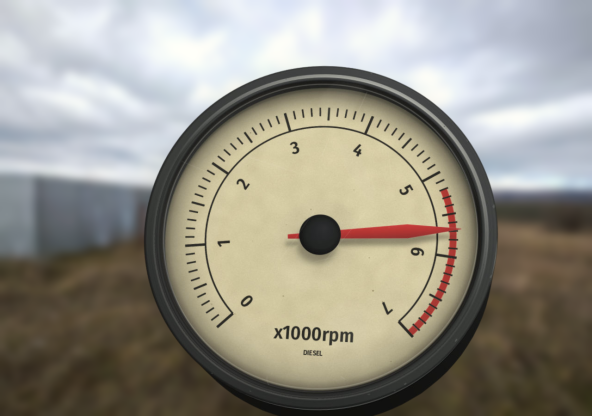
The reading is 5700 rpm
